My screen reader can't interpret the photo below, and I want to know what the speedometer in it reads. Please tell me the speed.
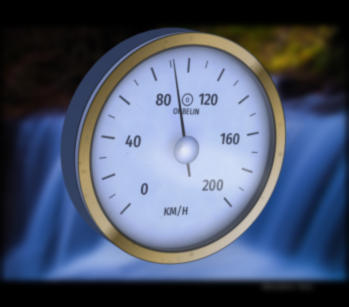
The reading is 90 km/h
